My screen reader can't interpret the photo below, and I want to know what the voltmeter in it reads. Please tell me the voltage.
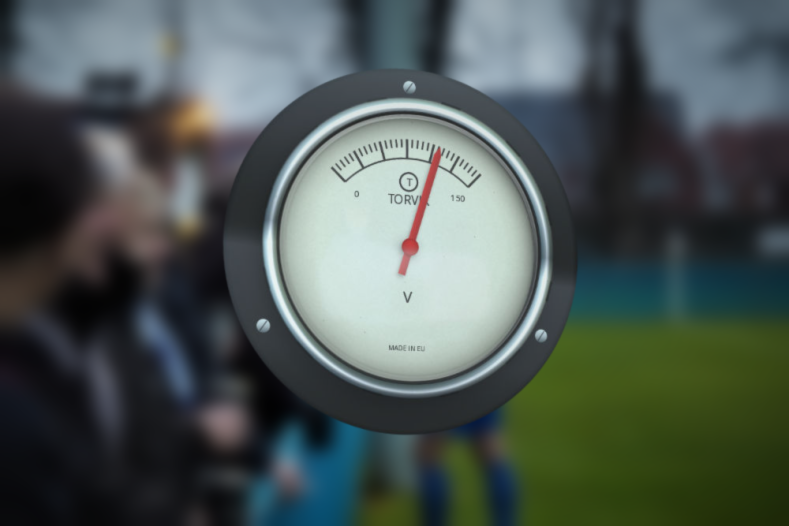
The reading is 105 V
